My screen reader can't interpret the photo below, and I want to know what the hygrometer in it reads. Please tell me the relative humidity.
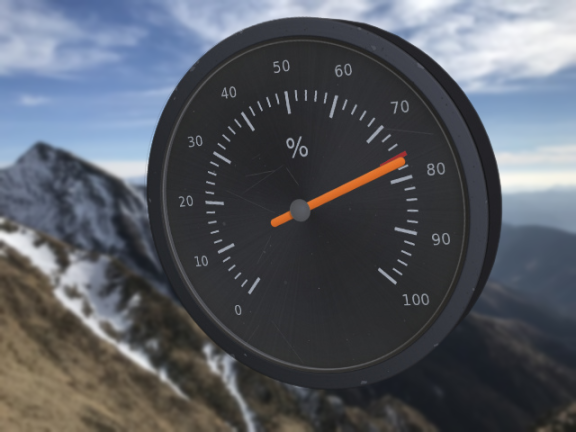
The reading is 77 %
